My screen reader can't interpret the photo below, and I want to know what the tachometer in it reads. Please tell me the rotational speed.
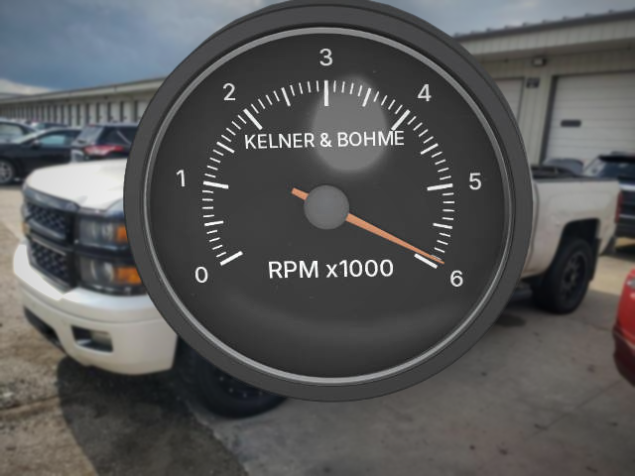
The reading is 5900 rpm
